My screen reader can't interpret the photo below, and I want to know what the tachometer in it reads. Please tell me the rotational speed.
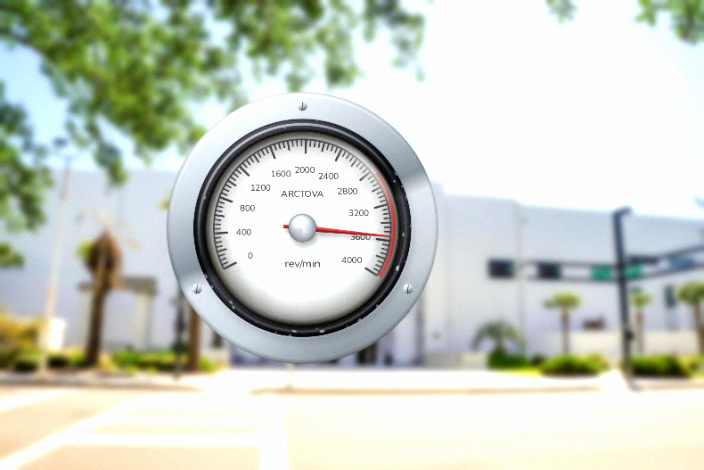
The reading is 3550 rpm
